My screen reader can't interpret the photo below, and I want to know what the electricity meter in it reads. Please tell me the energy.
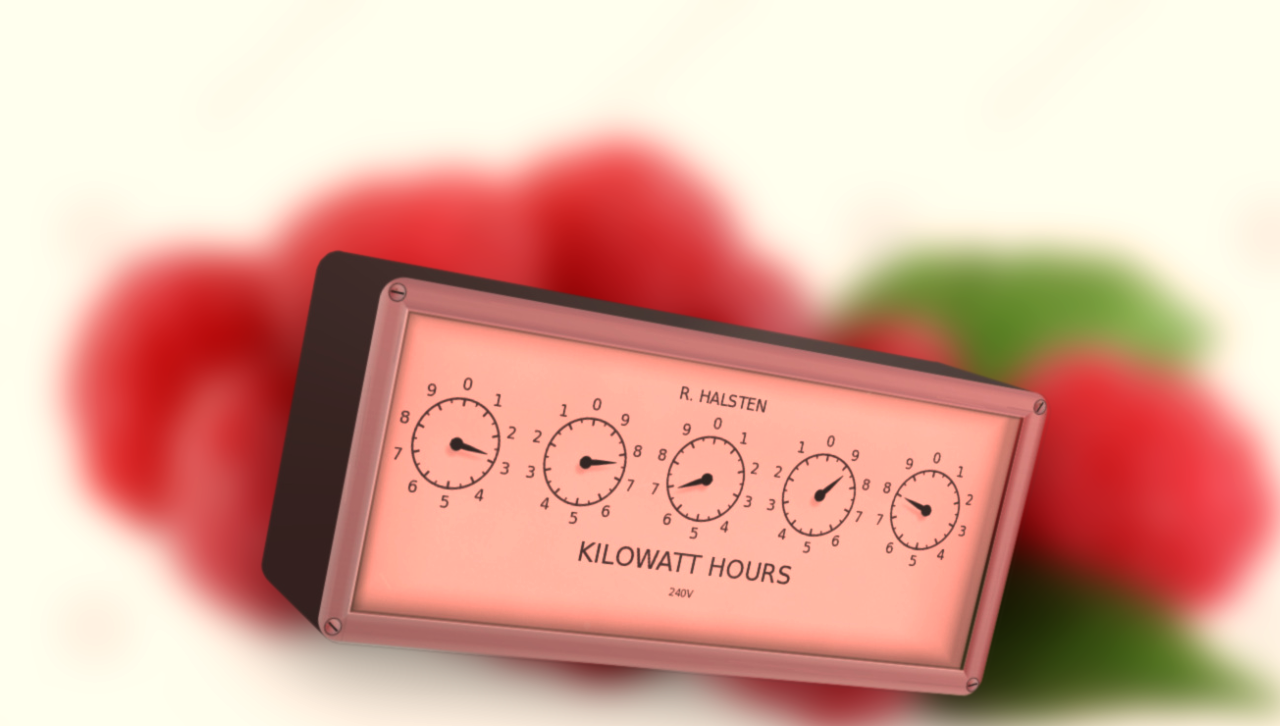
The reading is 27688 kWh
